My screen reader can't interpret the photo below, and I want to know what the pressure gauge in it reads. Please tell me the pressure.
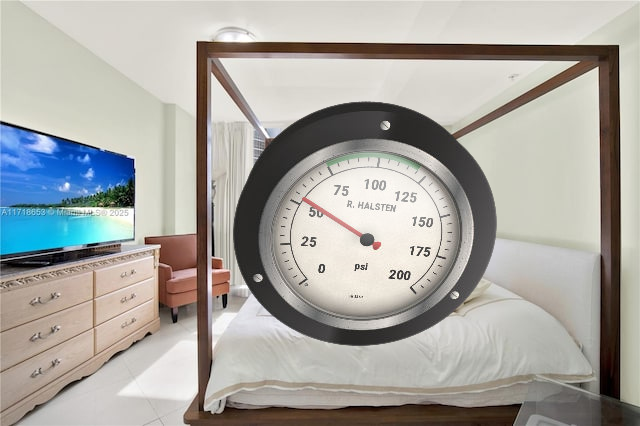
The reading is 55 psi
